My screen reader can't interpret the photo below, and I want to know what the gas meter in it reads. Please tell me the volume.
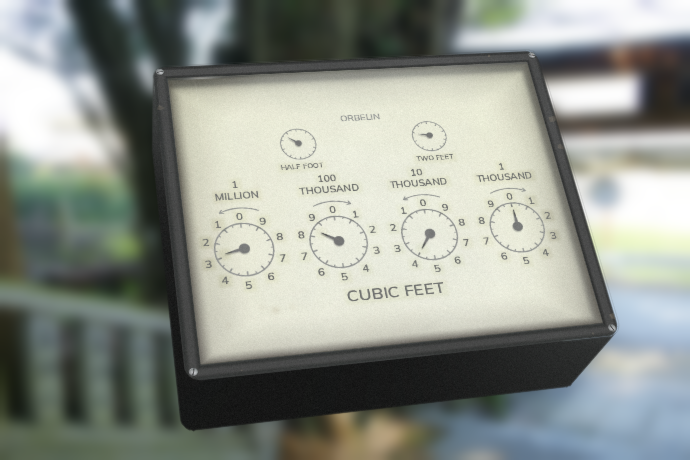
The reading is 284000 ft³
